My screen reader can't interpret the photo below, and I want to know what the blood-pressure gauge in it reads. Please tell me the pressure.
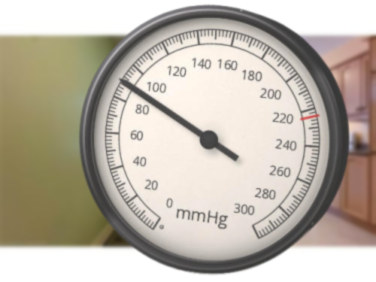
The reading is 90 mmHg
